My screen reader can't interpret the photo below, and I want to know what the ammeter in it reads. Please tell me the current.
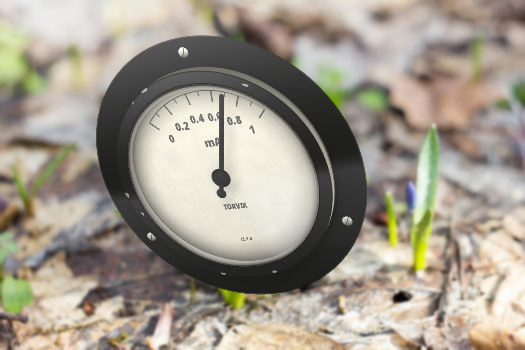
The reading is 0.7 mA
